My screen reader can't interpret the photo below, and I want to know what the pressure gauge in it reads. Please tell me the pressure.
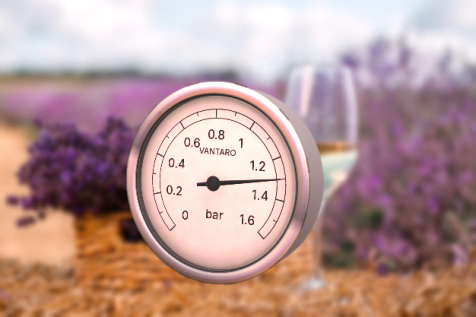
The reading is 1.3 bar
